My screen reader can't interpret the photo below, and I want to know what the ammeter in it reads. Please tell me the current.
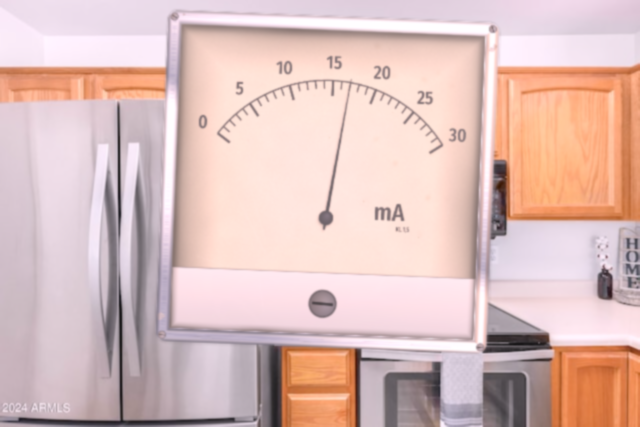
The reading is 17 mA
